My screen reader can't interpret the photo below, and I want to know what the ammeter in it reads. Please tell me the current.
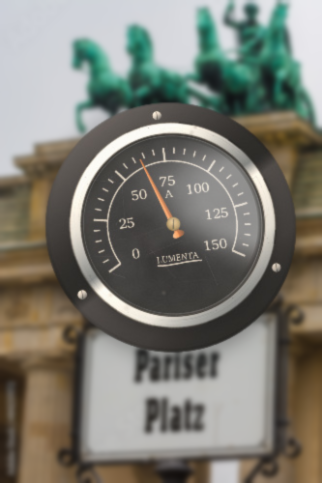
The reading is 62.5 A
